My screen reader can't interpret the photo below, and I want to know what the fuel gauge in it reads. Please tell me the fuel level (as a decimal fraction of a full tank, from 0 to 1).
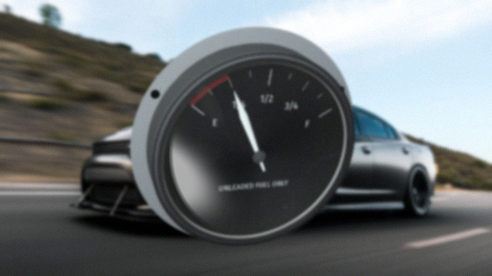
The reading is 0.25
